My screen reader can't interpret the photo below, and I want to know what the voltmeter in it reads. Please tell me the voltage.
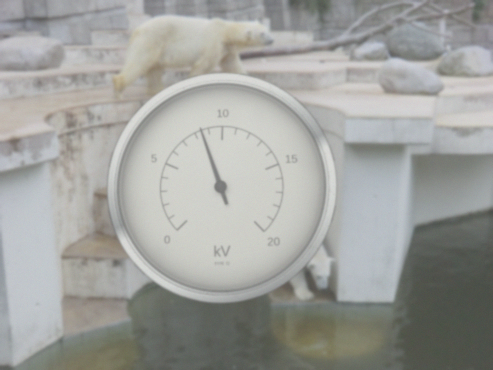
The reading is 8.5 kV
